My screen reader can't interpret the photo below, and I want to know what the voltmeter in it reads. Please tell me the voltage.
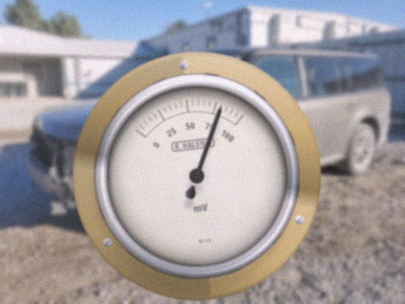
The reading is 80 mV
